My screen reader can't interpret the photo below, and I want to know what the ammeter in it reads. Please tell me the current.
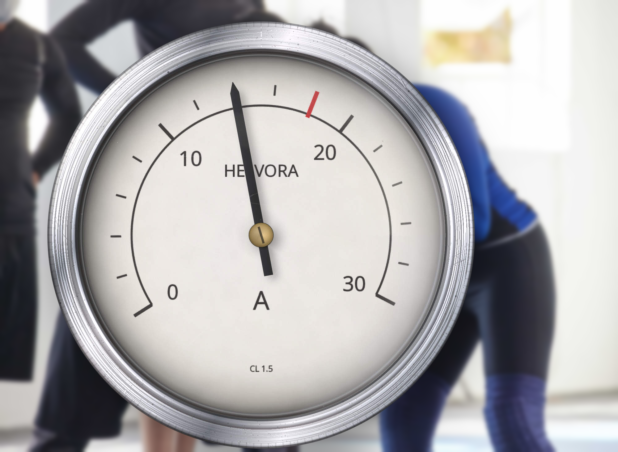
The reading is 14 A
